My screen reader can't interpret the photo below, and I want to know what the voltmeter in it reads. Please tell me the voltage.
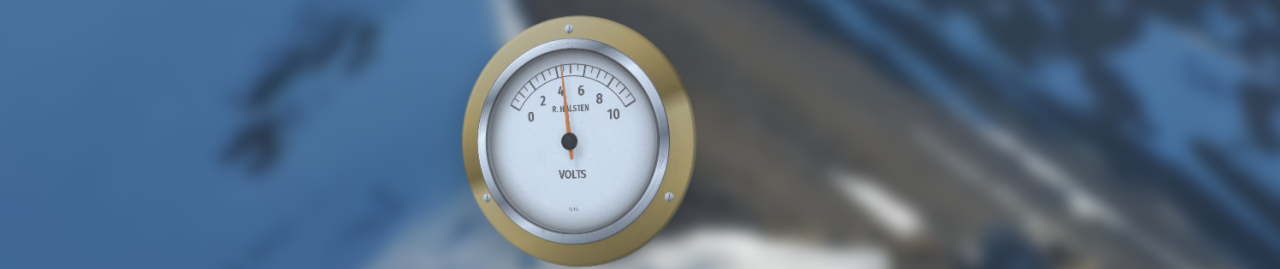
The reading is 4.5 V
